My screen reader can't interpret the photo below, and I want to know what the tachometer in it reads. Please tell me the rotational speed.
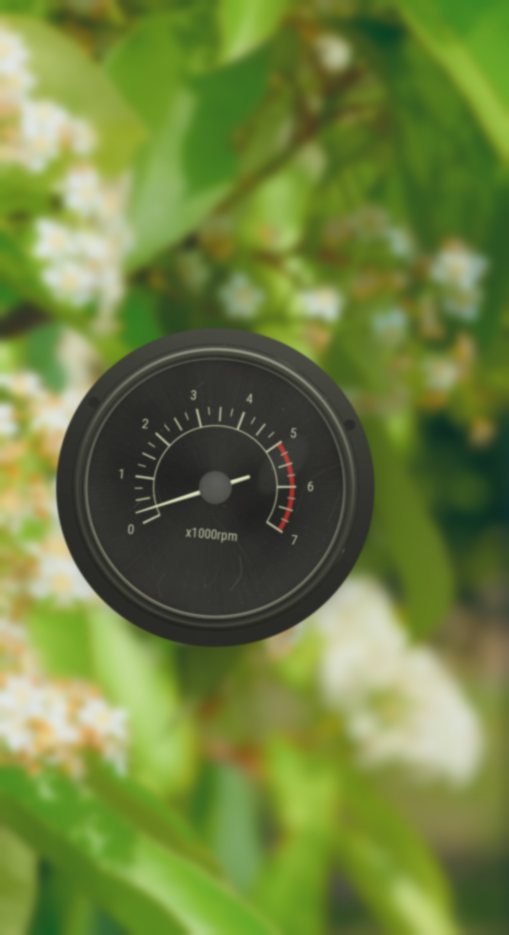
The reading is 250 rpm
